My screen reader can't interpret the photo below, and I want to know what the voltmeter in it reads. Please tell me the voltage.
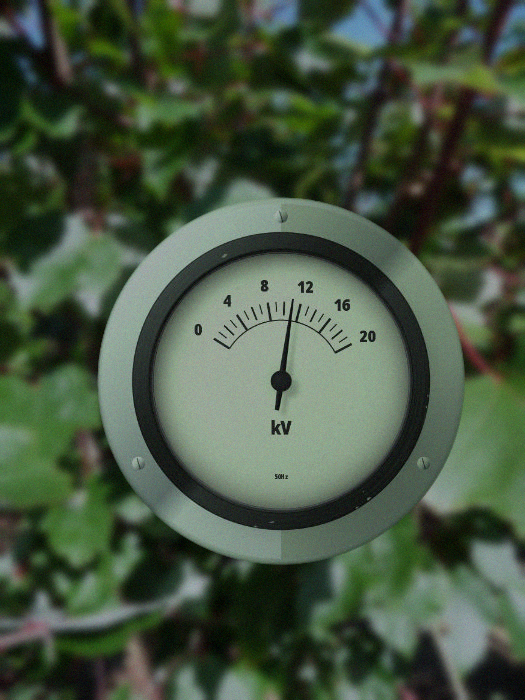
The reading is 11 kV
